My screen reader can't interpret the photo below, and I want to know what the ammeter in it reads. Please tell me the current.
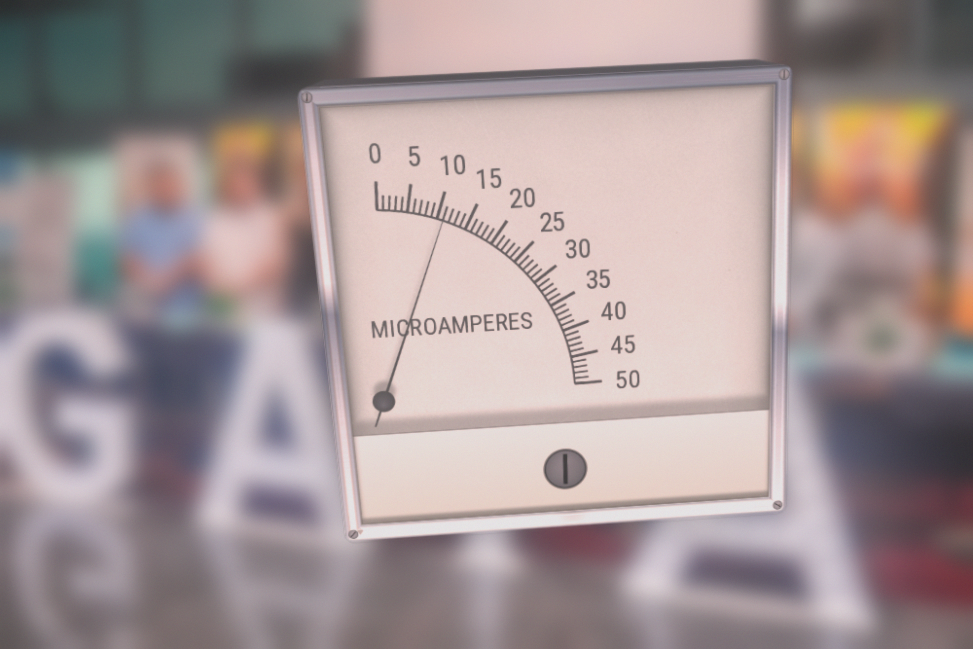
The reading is 11 µA
